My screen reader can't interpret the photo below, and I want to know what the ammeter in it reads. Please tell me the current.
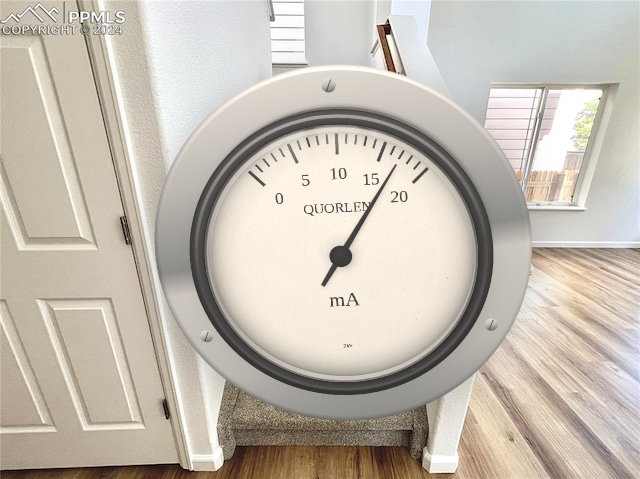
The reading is 17 mA
